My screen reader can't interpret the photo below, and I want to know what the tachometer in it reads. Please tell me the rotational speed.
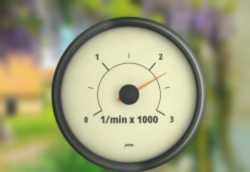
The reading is 2250 rpm
